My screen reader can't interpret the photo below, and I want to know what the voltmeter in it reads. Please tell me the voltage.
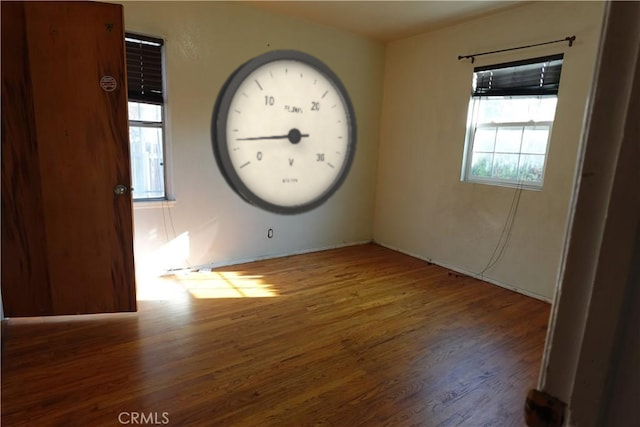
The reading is 3 V
